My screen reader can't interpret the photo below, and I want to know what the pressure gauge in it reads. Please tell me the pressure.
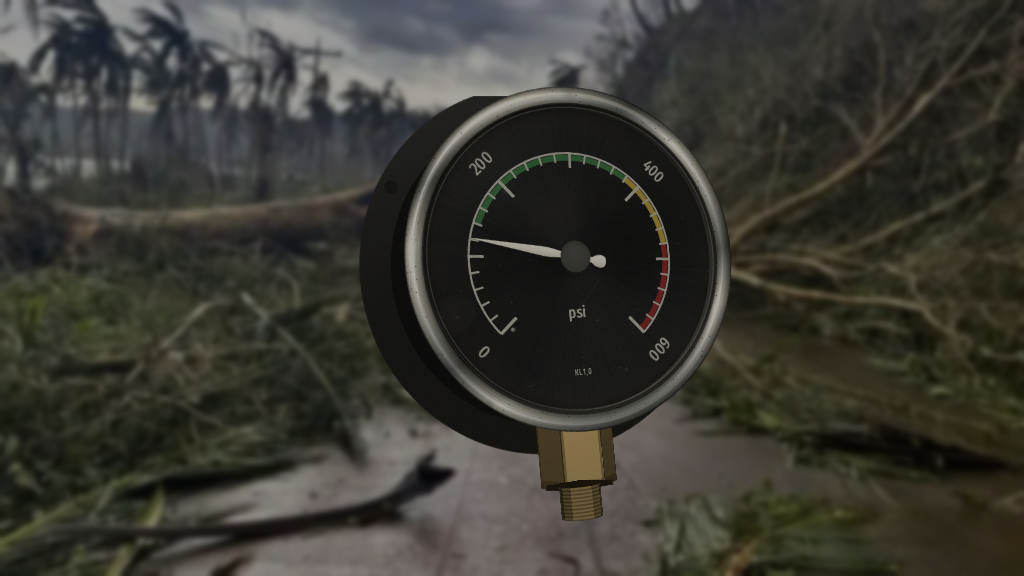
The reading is 120 psi
